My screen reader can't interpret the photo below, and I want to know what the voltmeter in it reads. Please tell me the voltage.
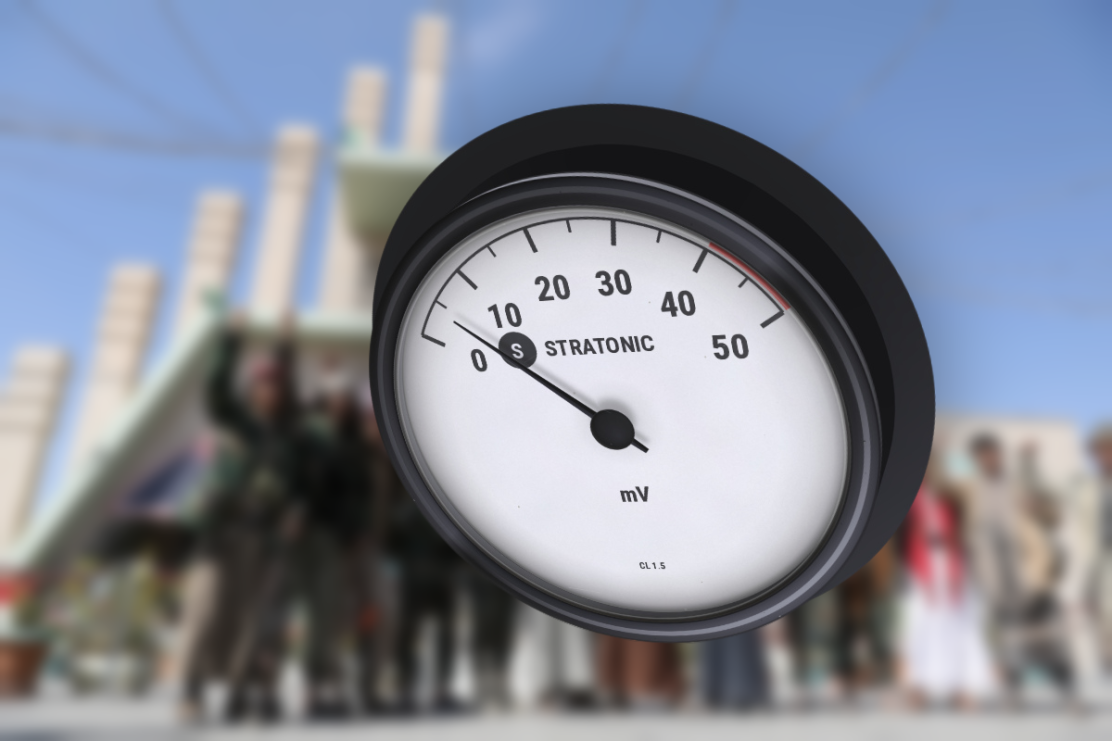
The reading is 5 mV
